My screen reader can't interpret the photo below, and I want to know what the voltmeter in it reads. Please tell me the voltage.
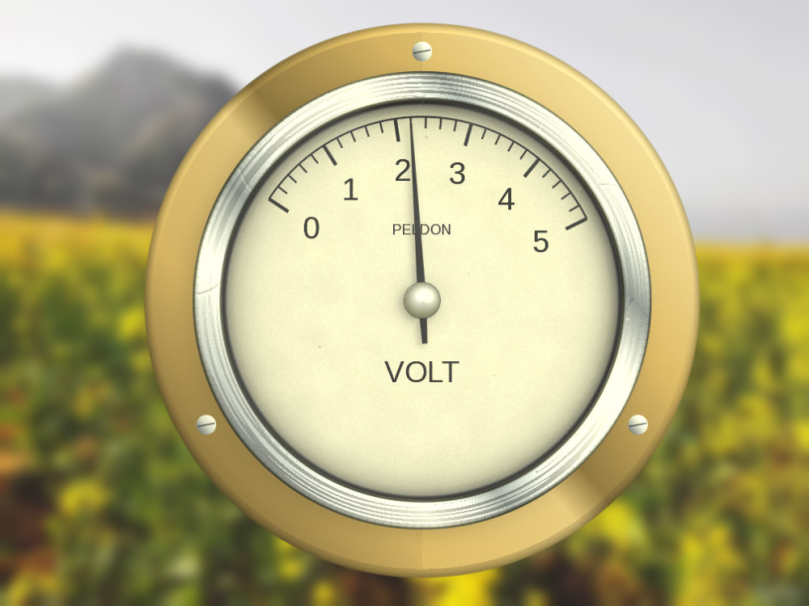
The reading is 2.2 V
